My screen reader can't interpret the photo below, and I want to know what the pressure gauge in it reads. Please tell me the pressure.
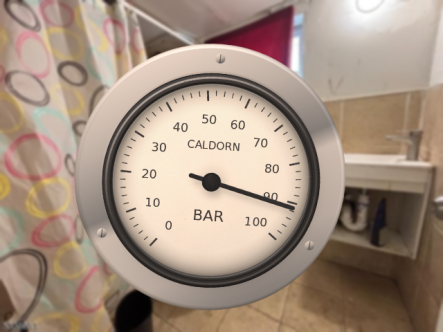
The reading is 91 bar
